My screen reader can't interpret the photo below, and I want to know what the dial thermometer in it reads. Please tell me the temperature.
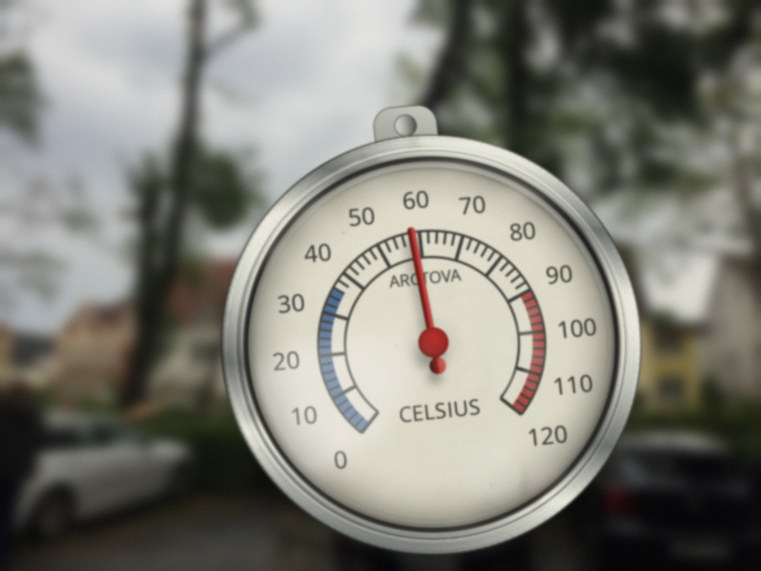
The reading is 58 °C
